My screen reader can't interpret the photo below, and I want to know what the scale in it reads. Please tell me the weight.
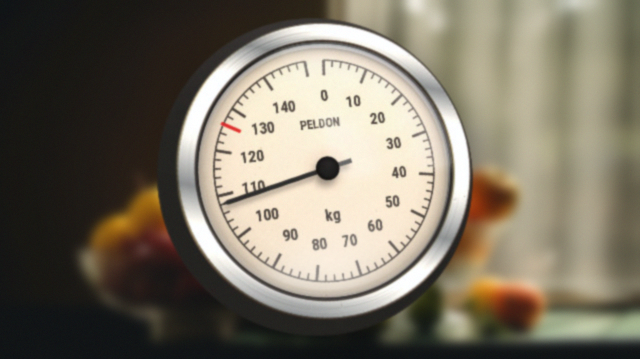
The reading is 108 kg
